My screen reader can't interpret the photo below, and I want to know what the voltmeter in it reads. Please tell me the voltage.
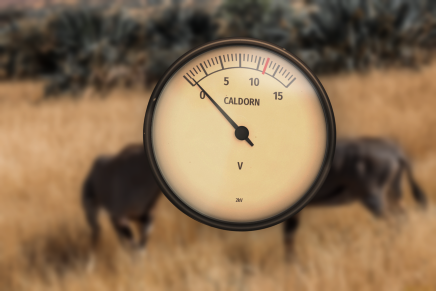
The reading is 0.5 V
